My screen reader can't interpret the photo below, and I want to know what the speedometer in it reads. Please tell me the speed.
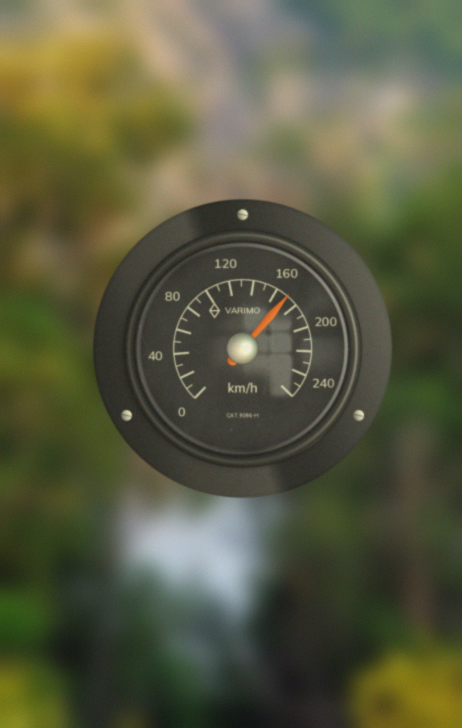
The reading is 170 km/h
